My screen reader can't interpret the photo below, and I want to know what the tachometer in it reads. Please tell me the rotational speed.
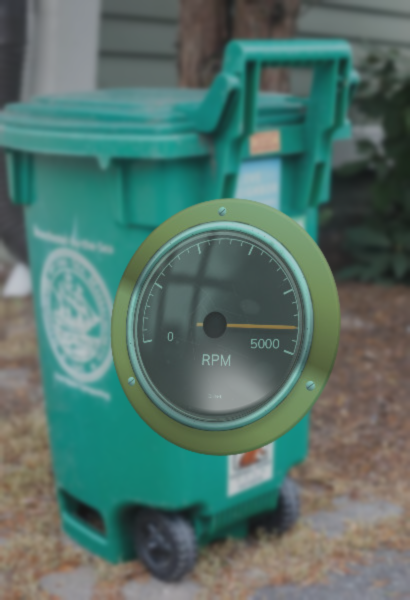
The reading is 4600 rpm
